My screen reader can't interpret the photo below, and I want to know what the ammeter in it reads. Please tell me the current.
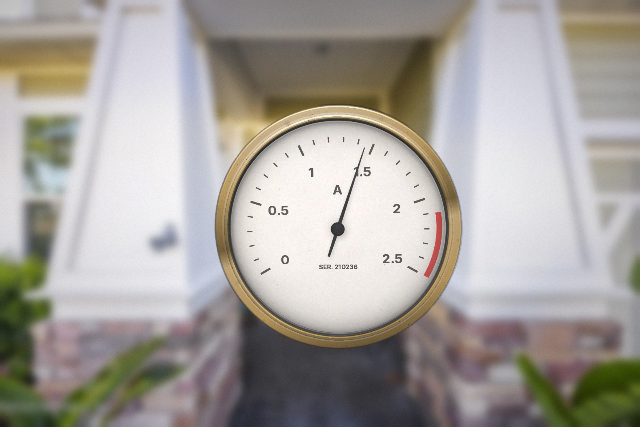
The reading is 1.45 A
